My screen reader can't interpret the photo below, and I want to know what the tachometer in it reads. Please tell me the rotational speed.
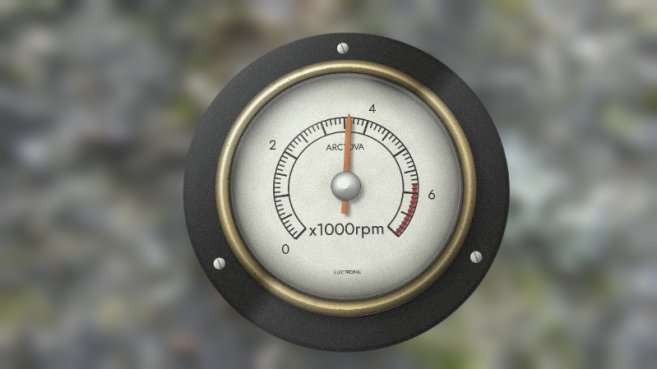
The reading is 3600 rpm
